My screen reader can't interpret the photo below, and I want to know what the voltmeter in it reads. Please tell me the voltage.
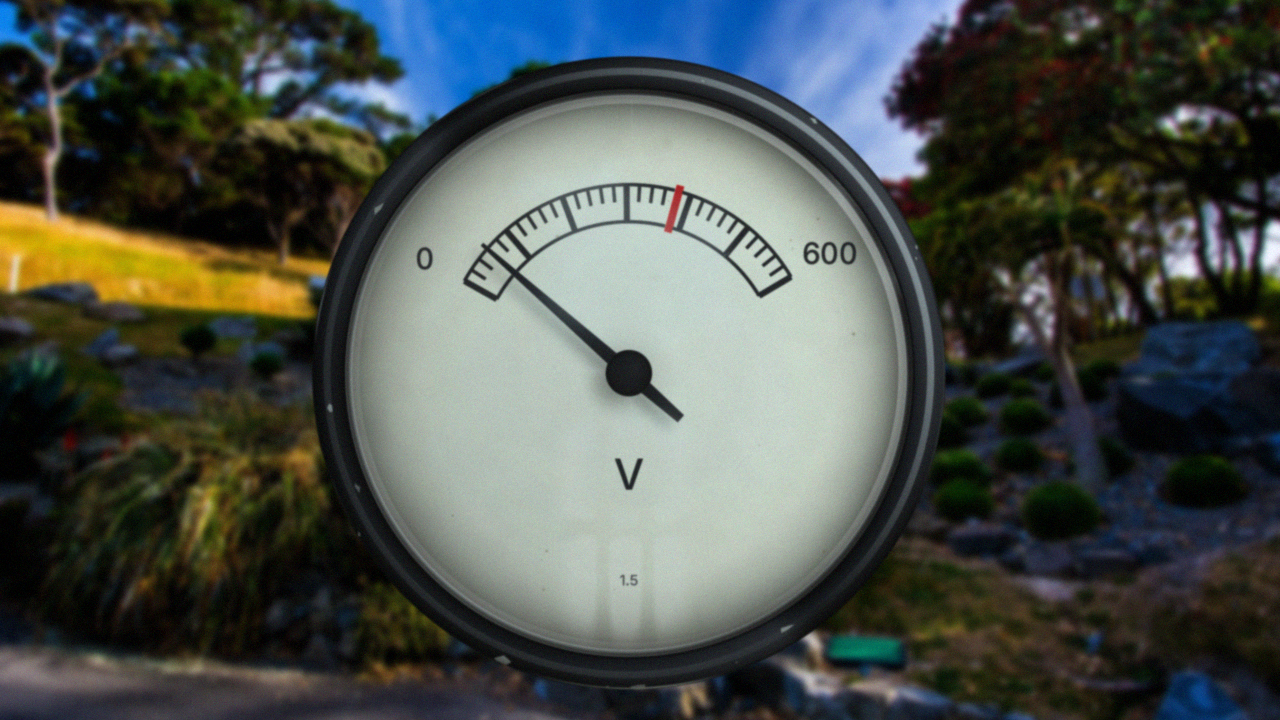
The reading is 60 V
